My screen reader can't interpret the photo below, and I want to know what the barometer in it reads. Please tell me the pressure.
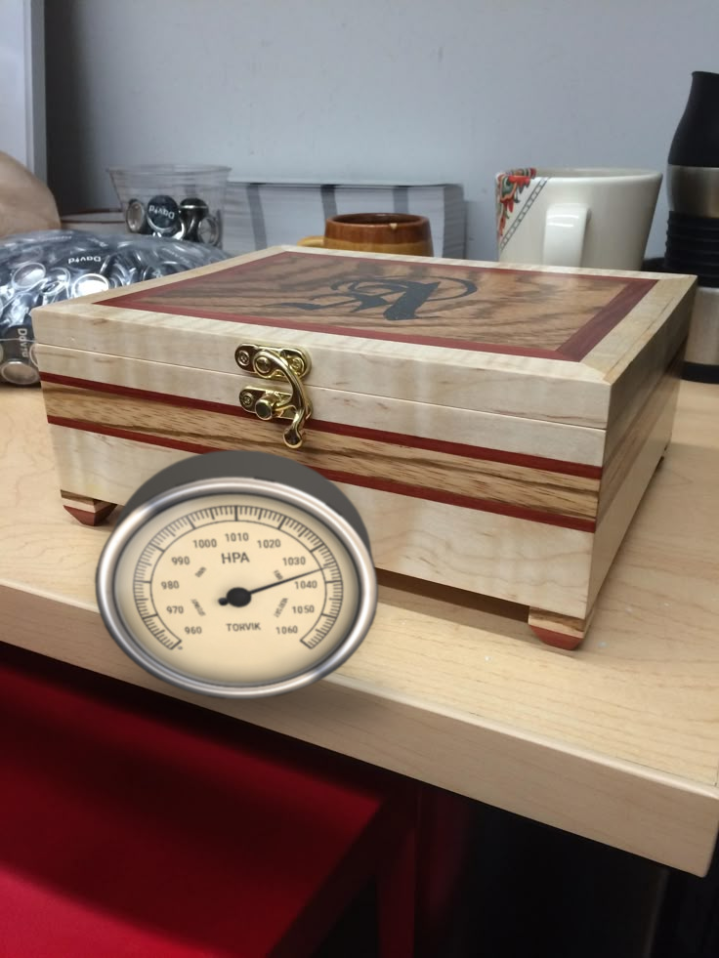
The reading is 1035 hPa
